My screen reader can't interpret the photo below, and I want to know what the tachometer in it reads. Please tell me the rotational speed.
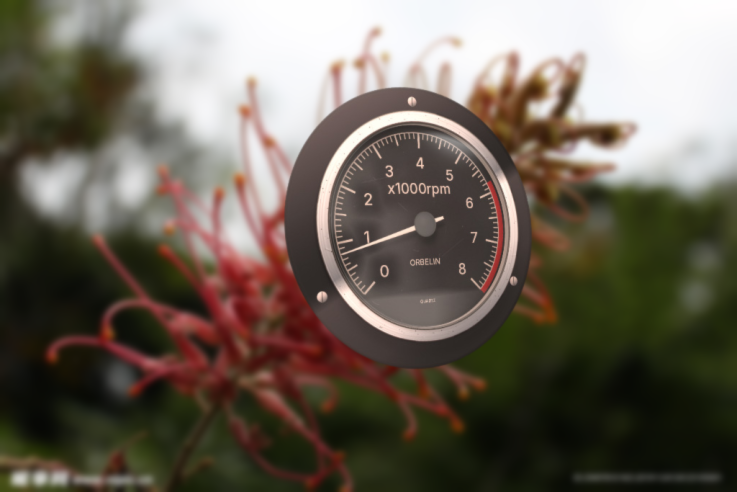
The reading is 800 rpm
